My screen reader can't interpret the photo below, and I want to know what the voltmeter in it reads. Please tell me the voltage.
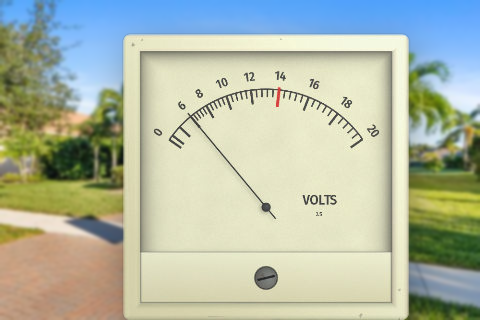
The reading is 6 V
